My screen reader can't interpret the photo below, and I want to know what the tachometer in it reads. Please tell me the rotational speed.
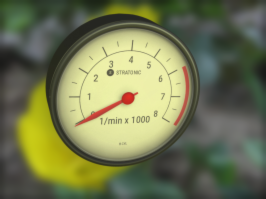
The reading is 0 rpm
